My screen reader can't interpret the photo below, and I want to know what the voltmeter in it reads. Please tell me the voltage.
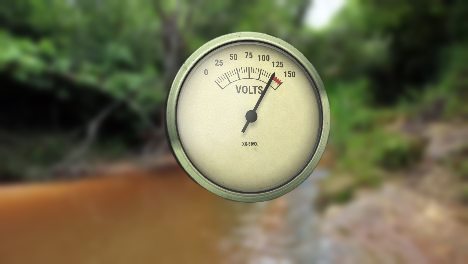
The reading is 125 V
